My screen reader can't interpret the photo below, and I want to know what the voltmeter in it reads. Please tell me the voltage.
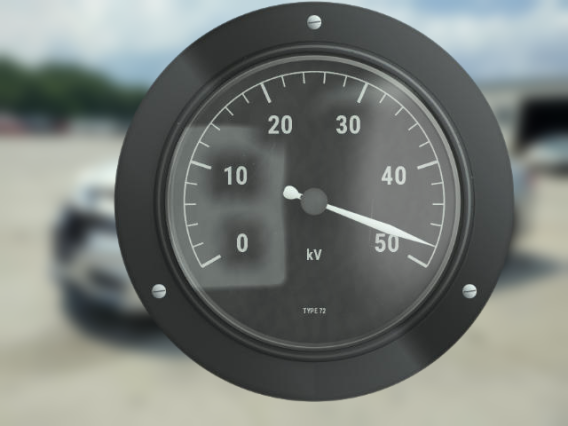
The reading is 48 kV
